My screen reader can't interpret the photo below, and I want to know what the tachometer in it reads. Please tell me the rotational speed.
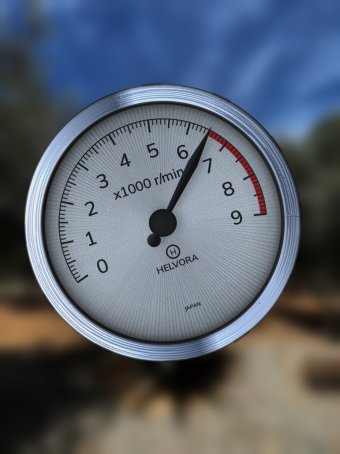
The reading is 6500 rpm
